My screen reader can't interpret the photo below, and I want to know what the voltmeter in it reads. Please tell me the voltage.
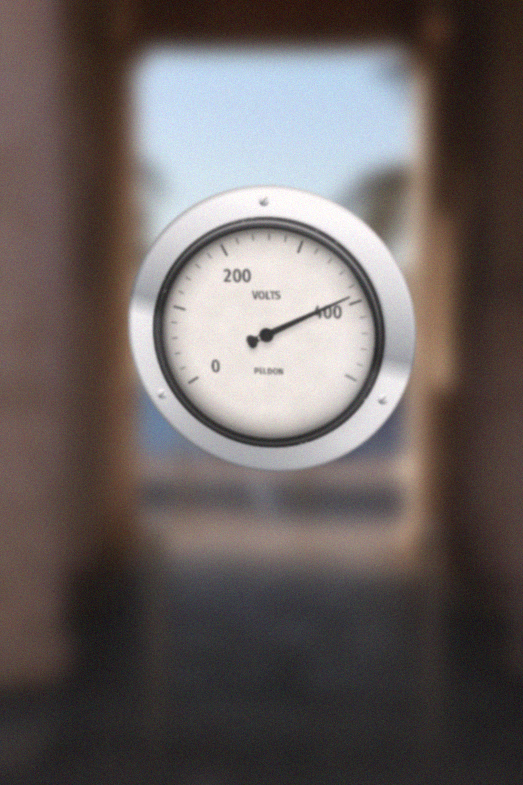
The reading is 390 V
